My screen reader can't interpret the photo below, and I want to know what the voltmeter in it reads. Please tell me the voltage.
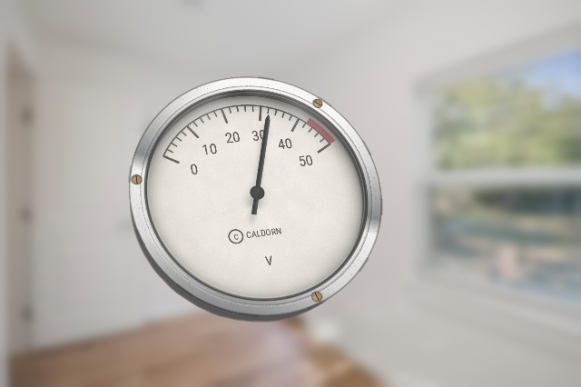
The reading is 32 V
